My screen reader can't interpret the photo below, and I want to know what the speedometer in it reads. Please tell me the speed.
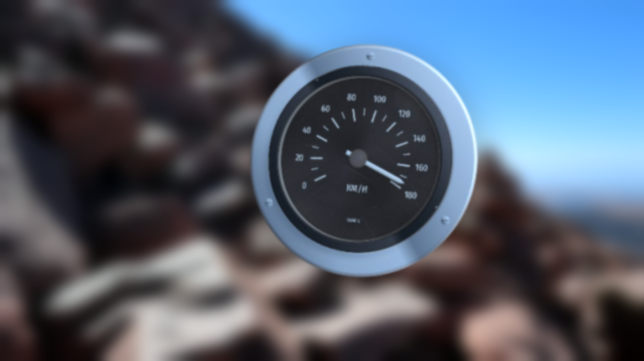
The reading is 175 km/h
